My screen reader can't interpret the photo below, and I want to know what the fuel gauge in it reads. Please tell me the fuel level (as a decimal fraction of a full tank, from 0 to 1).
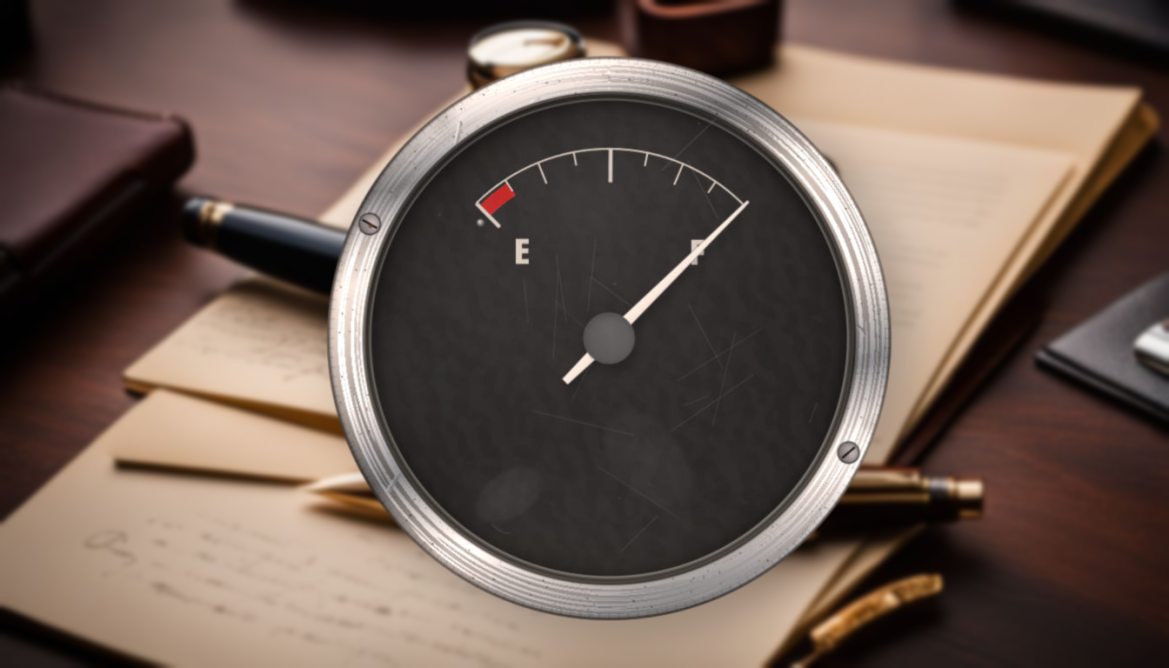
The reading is 1
